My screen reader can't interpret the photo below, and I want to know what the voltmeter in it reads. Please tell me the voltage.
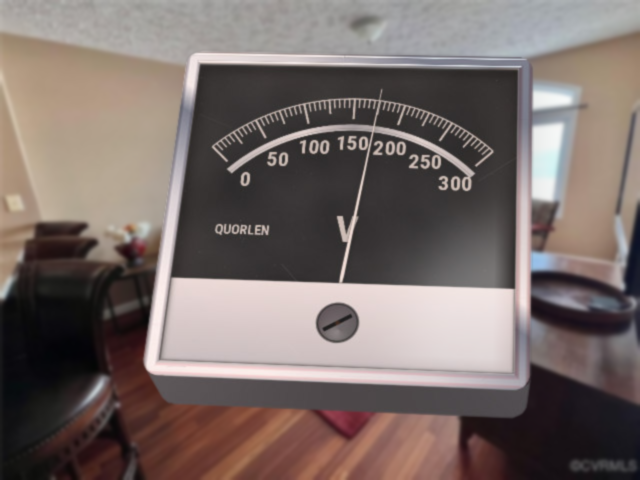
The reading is 175 V
